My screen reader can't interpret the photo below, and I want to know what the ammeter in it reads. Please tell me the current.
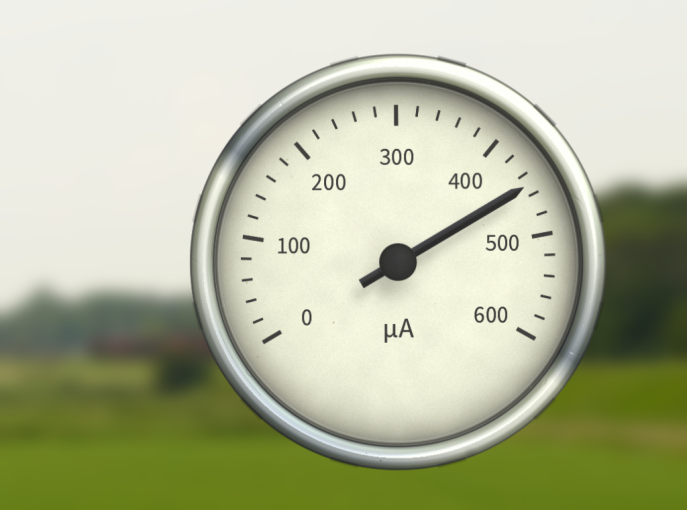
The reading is 450 µA
